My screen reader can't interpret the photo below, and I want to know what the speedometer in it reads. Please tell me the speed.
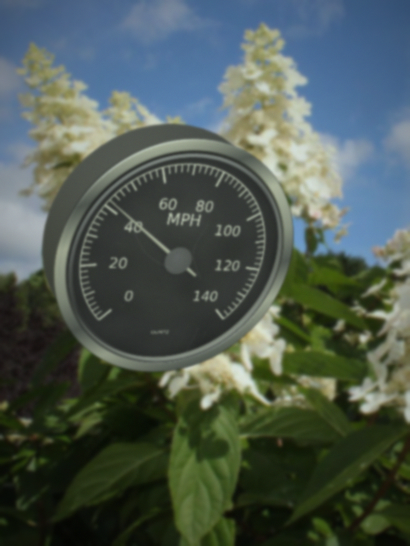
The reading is 42 mph
